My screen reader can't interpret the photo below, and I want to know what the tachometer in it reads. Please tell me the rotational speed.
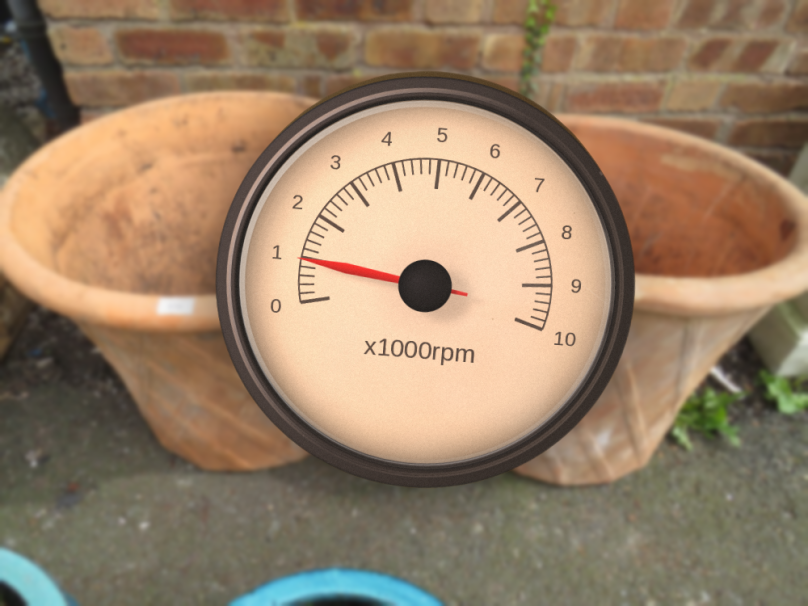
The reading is 1000 rpm
